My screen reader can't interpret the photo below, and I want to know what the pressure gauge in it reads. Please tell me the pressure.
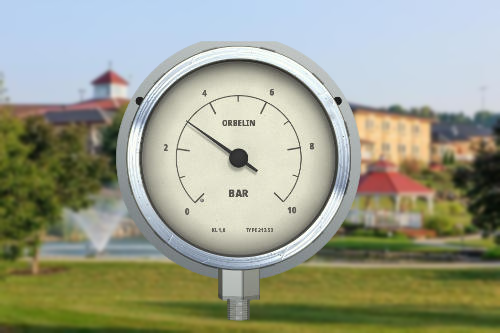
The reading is 3 bar
